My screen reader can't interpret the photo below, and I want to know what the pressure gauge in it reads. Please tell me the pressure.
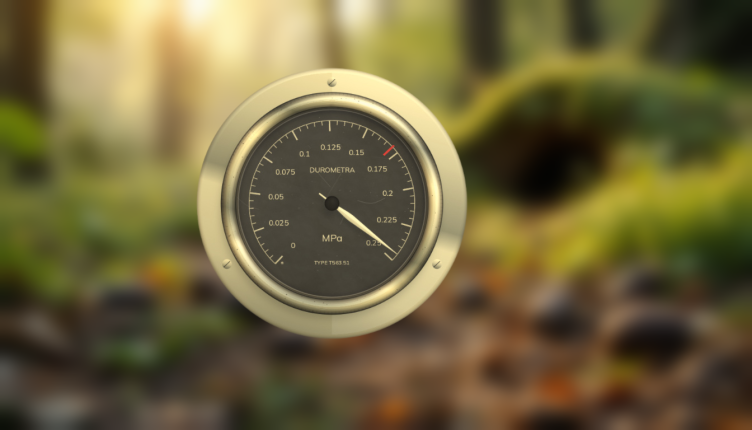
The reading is 0.245 MPa
